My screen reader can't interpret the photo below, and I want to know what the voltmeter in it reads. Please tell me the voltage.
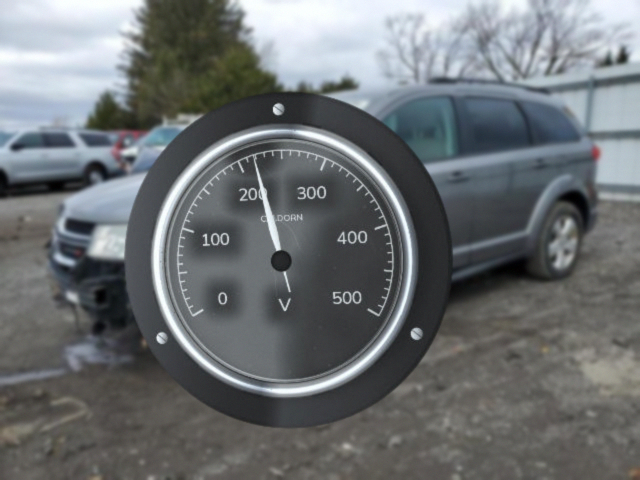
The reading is 220 V
